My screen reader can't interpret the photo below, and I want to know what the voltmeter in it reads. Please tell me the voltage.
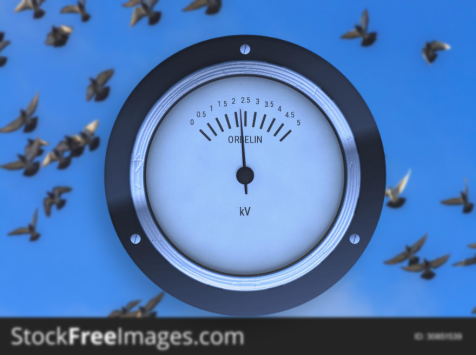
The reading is 2.25 kV
